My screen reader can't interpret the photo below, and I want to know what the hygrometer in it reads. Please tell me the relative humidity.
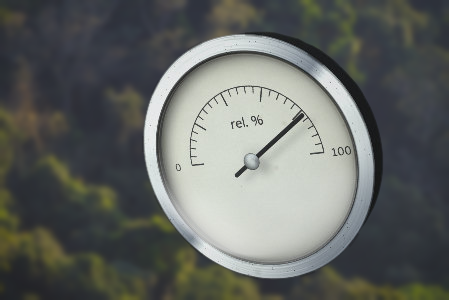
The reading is 82 %
